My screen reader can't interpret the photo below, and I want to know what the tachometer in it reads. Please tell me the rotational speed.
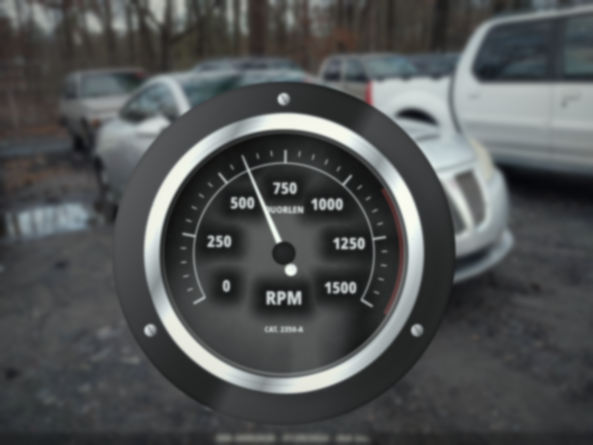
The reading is 600 rpm
